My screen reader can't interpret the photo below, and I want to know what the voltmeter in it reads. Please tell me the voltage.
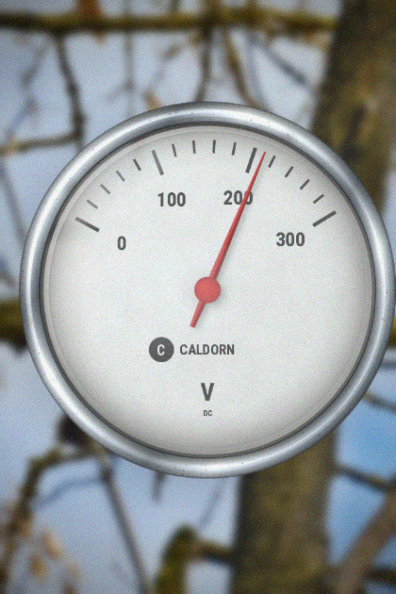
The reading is 210 V
